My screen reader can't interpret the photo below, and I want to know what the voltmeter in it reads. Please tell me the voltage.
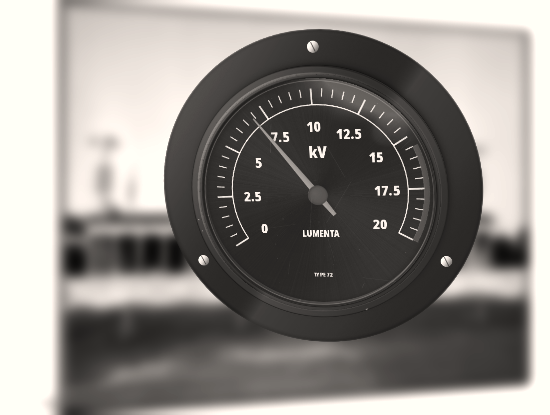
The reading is 7 kV
